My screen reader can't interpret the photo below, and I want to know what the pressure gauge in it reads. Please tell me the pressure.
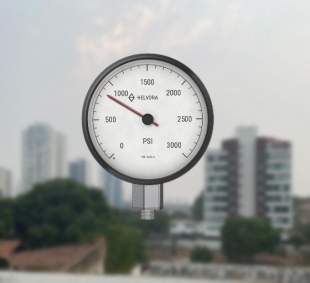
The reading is 850 psi
